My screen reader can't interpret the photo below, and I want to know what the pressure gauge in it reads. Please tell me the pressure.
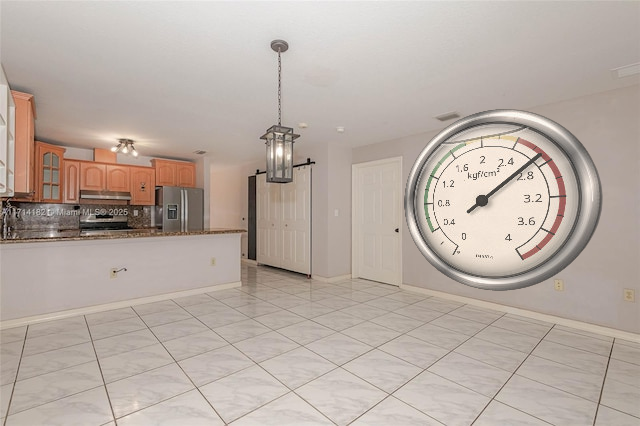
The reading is 2.7 kg/cm²
